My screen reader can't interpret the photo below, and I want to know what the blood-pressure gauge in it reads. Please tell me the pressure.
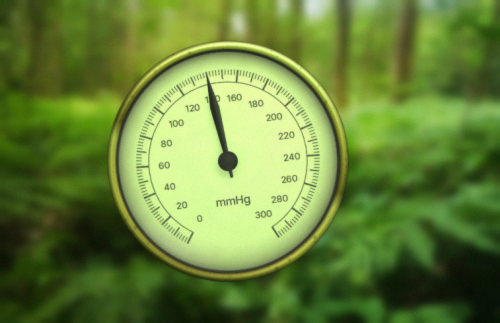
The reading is 140 mmHg
